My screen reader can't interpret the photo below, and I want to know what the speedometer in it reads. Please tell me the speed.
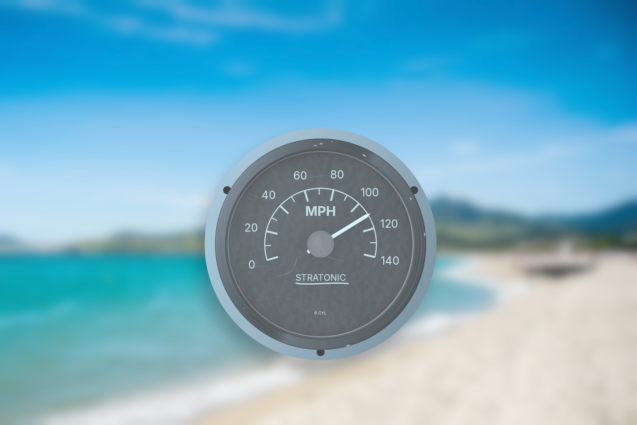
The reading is 110 mph
